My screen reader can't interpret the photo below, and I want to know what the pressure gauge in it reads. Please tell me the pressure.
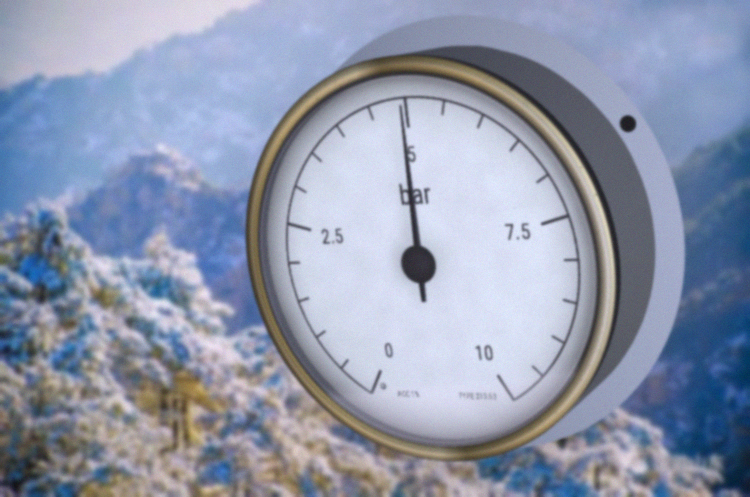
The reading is 5 bar
